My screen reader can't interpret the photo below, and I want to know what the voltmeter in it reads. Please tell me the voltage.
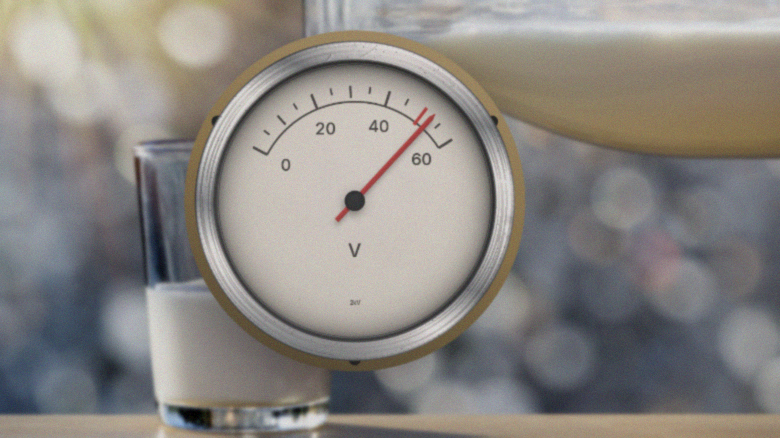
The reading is 52.5 V
